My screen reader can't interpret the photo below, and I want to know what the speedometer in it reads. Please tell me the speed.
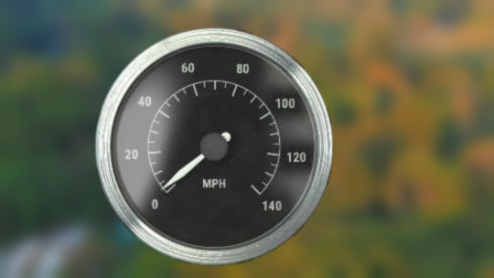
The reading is 2.5 mph
